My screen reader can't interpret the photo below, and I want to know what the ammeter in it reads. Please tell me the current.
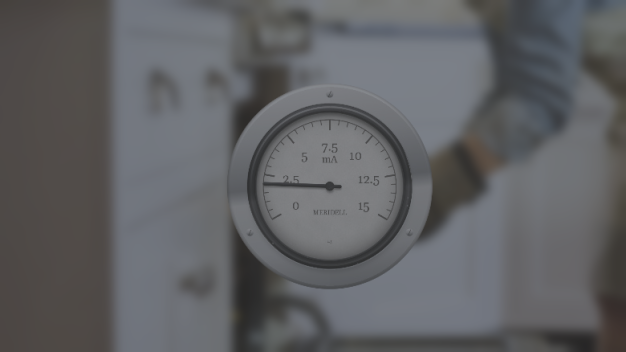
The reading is 2 mA
